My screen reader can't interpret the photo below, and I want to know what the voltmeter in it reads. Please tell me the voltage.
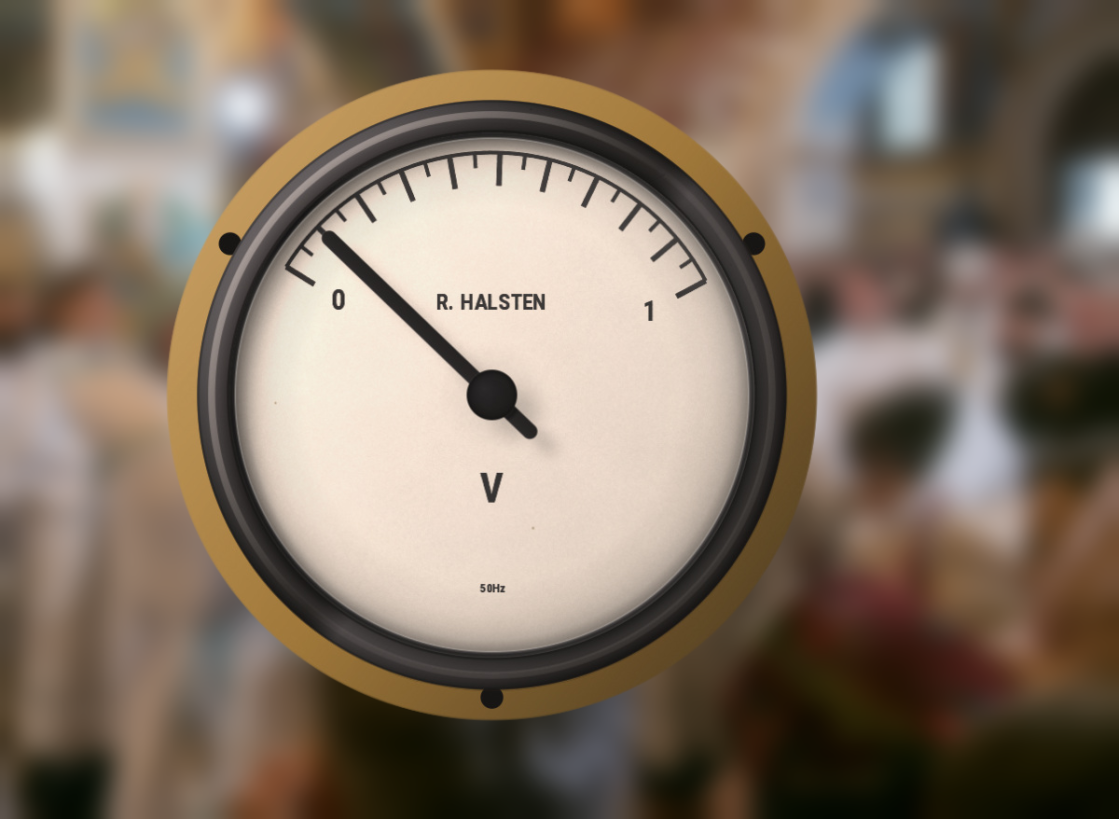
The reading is 0.1 V
